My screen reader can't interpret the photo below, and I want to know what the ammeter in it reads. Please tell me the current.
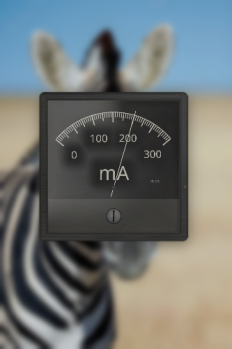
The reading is 200 mA
